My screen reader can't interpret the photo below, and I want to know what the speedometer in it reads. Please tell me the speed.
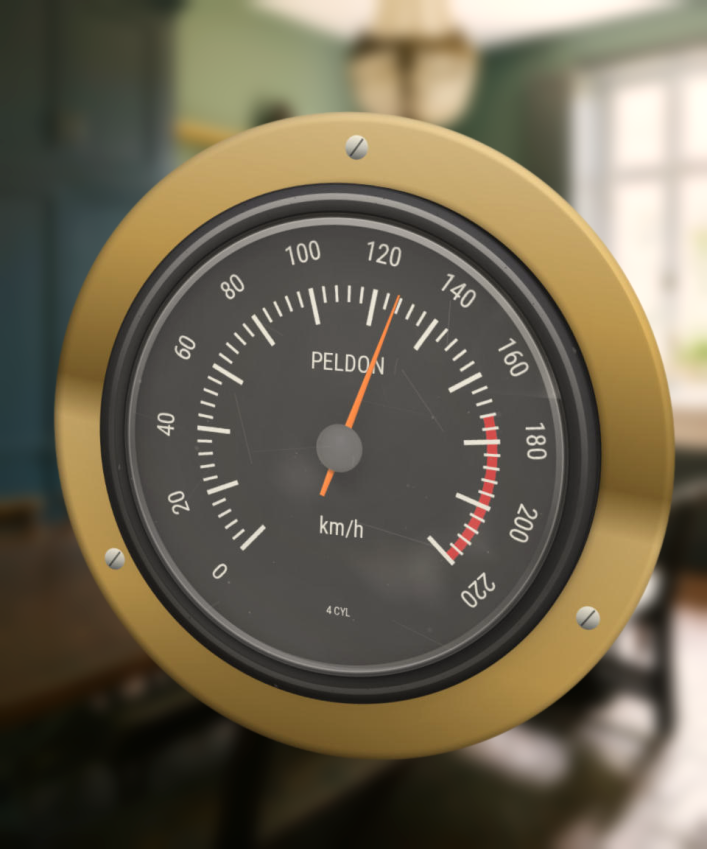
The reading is 128 km/h
